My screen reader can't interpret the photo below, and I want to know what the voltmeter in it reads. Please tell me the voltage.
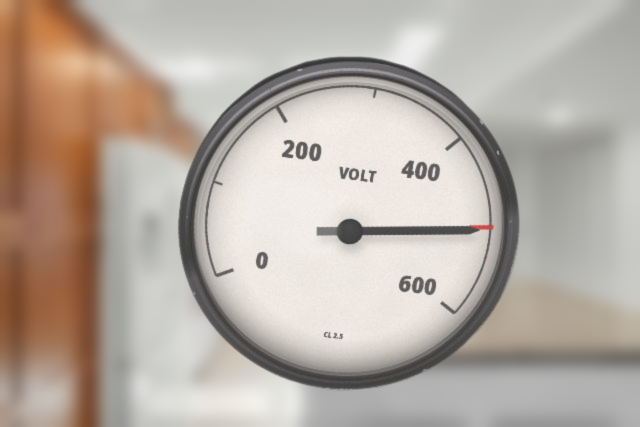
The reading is 500 V
